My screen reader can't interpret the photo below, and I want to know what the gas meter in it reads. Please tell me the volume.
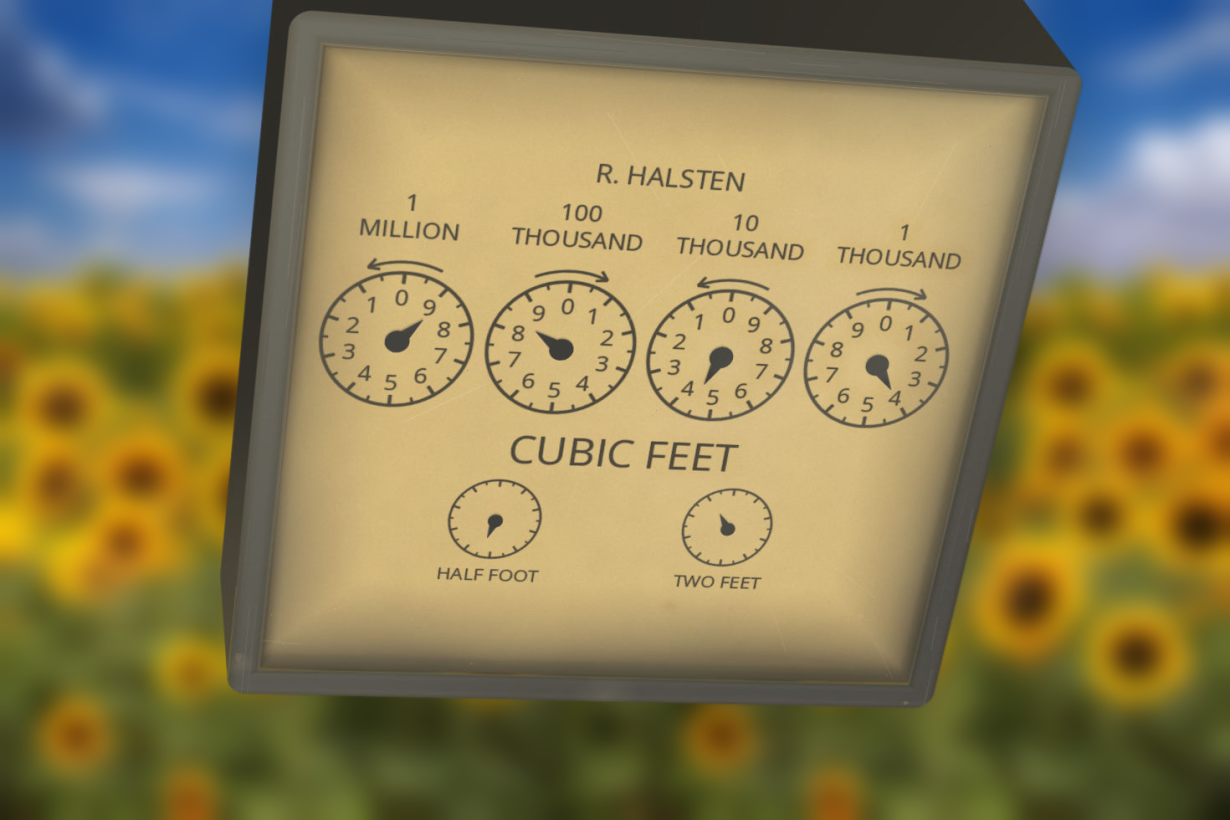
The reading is 884400 ft³
